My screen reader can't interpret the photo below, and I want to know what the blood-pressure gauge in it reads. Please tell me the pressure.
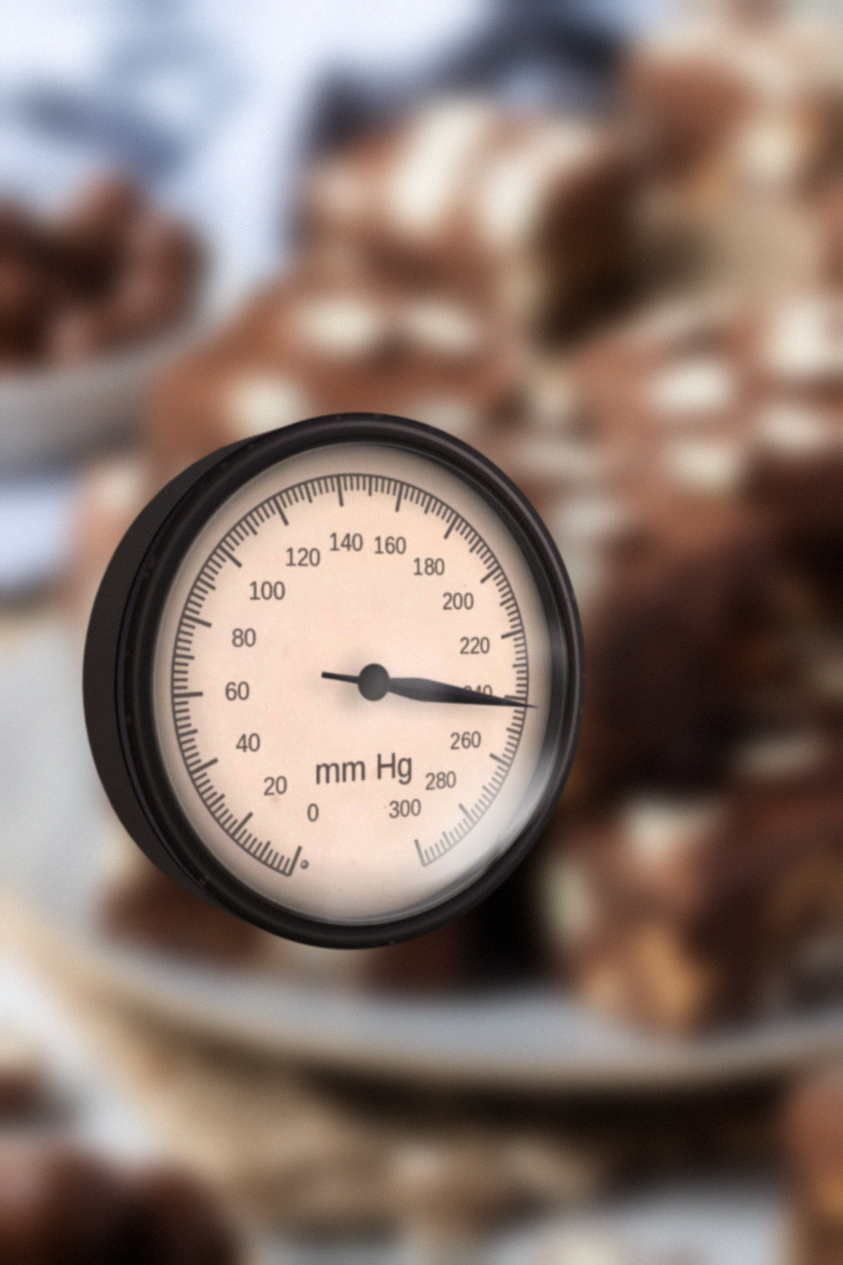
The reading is 242 mmHg
